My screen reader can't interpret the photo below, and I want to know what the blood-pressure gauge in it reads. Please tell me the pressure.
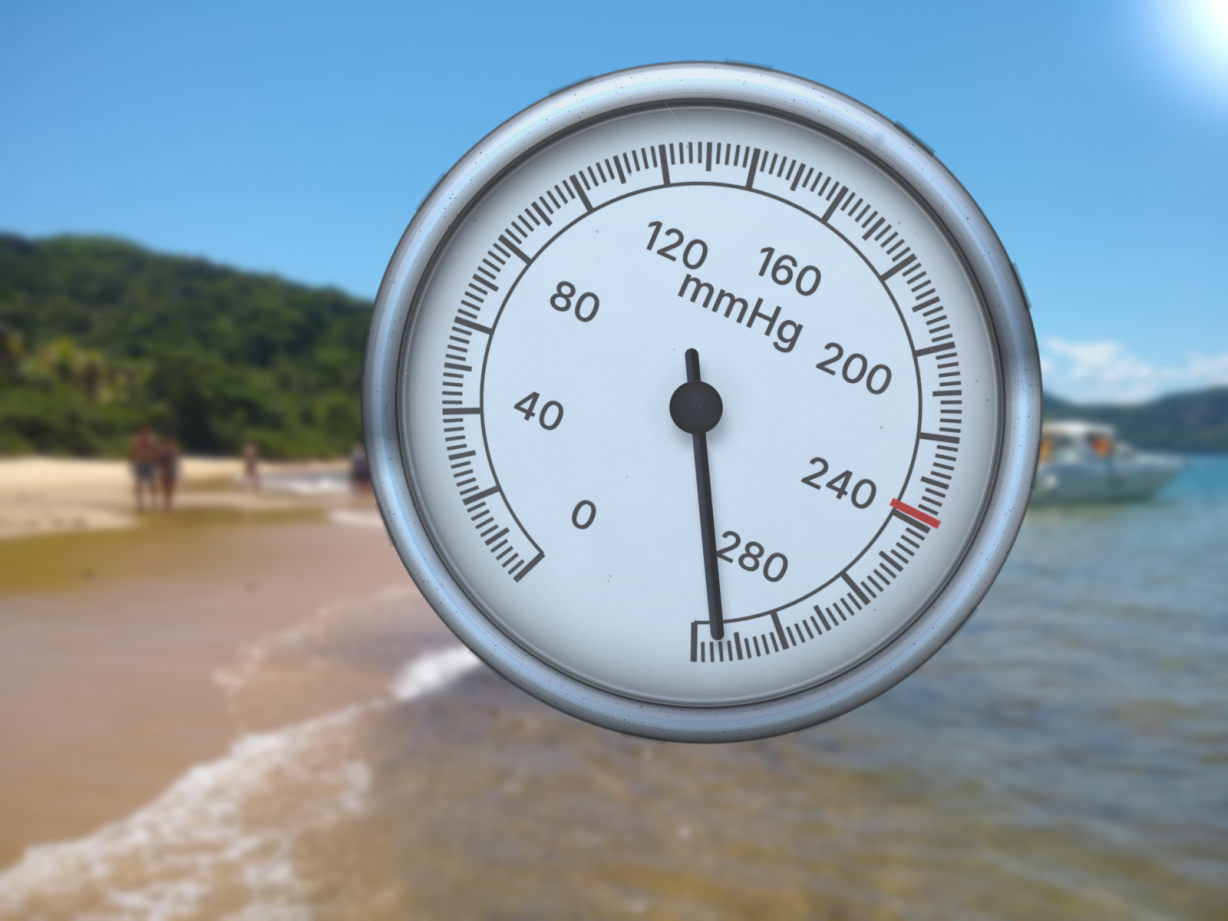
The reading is 294 mmHg
